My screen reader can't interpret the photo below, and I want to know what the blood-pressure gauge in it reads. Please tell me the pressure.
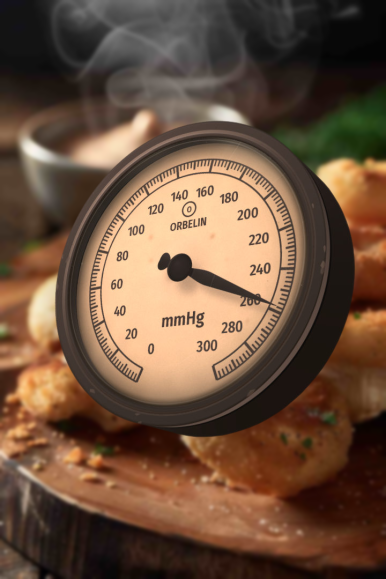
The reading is 258 mmHg
